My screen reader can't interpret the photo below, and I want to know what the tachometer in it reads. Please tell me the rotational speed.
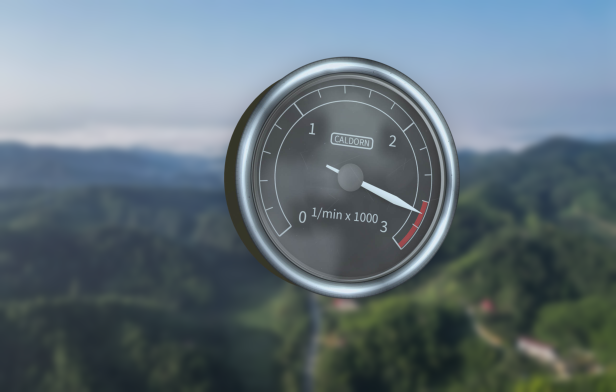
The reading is 2700 rpm
